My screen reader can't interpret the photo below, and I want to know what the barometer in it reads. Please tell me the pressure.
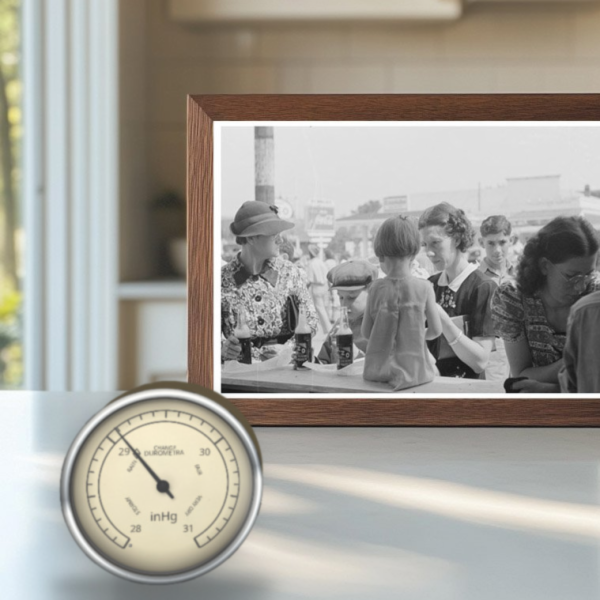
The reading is 29.1 inHg
